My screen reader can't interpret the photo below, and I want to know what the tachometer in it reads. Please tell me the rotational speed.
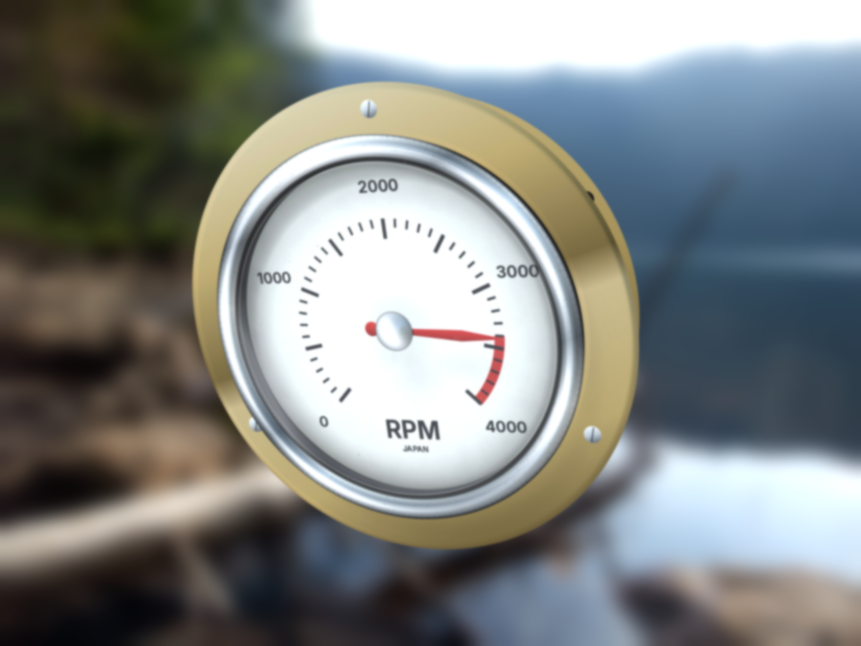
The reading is 3400 rpm
